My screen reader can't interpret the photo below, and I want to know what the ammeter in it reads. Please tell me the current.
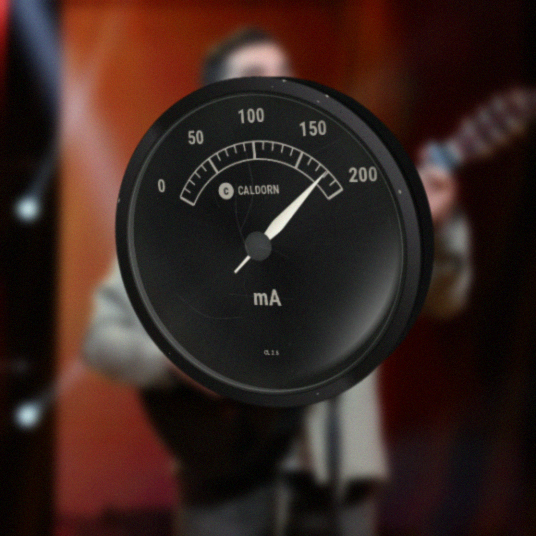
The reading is 180 mA
